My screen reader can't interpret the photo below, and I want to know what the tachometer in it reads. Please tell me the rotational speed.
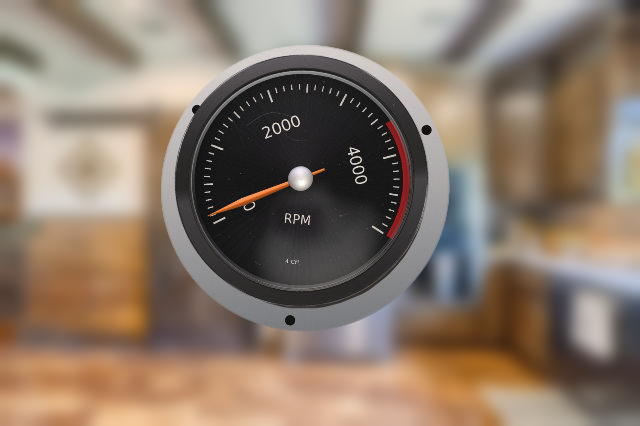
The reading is 100 rpm
